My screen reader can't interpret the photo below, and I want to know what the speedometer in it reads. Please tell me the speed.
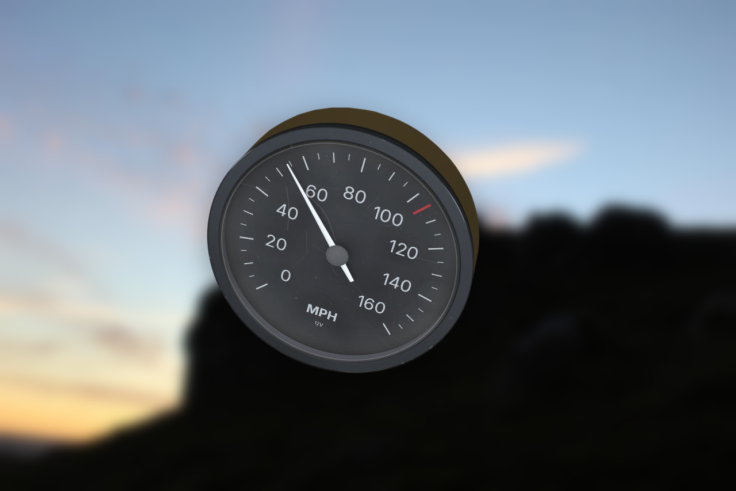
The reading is 55 mph
